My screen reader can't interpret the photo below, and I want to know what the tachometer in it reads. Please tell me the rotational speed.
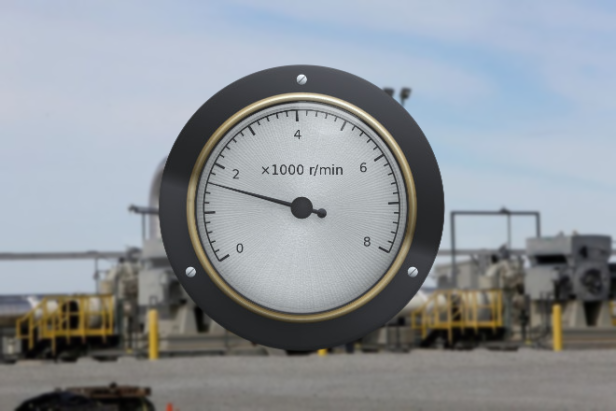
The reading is 1600 rpm
